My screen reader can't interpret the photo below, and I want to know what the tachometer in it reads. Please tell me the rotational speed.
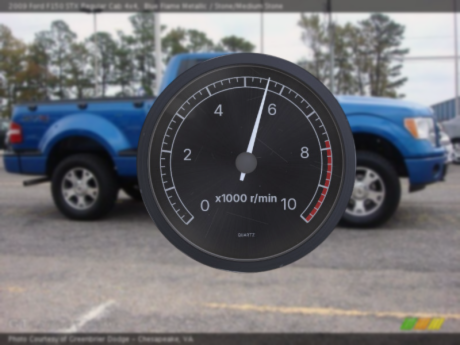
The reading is 5600 rpm
